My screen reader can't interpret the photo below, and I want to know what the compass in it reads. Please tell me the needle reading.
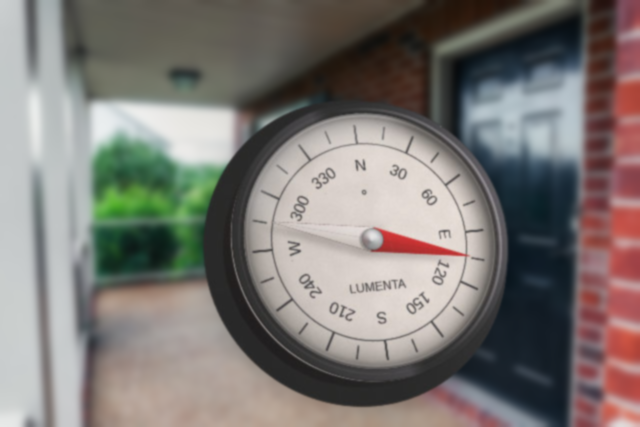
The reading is 105 °
